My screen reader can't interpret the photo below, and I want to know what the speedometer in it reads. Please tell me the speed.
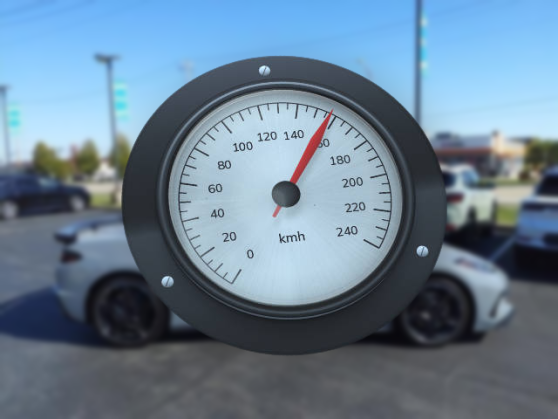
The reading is 157.5 km/h
